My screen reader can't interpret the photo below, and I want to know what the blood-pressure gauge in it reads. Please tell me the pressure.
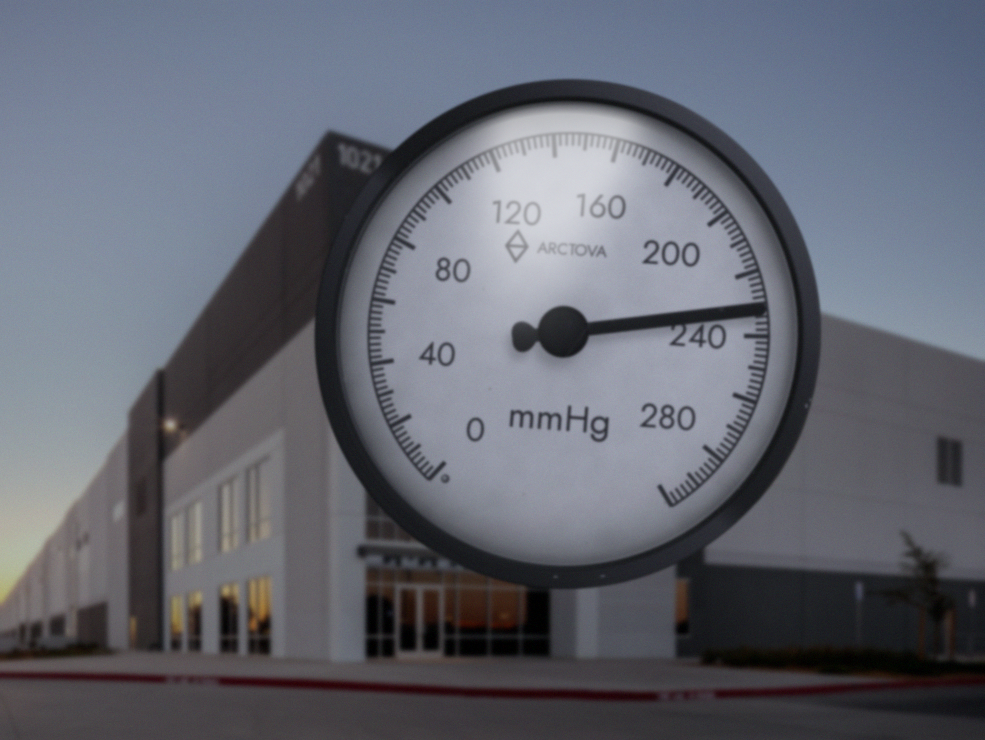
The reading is 232 mmHg
